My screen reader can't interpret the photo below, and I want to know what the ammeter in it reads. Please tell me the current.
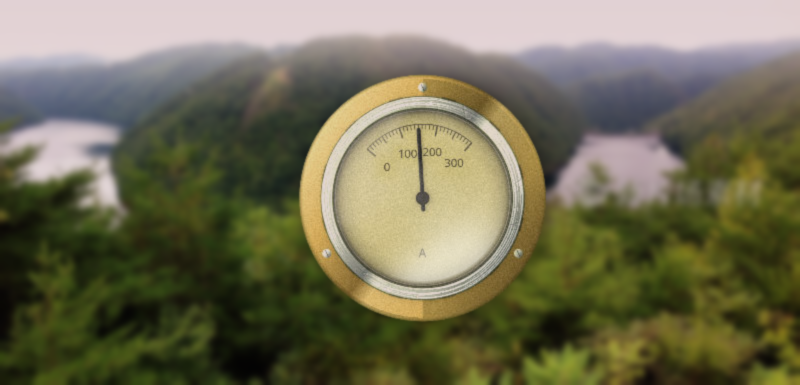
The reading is 150 A
